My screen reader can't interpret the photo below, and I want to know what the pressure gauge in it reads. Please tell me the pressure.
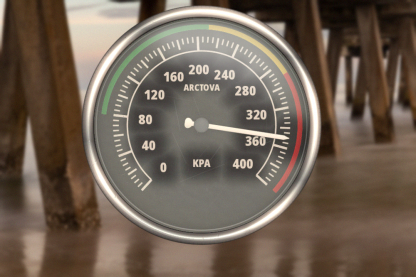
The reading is 350 kPa
